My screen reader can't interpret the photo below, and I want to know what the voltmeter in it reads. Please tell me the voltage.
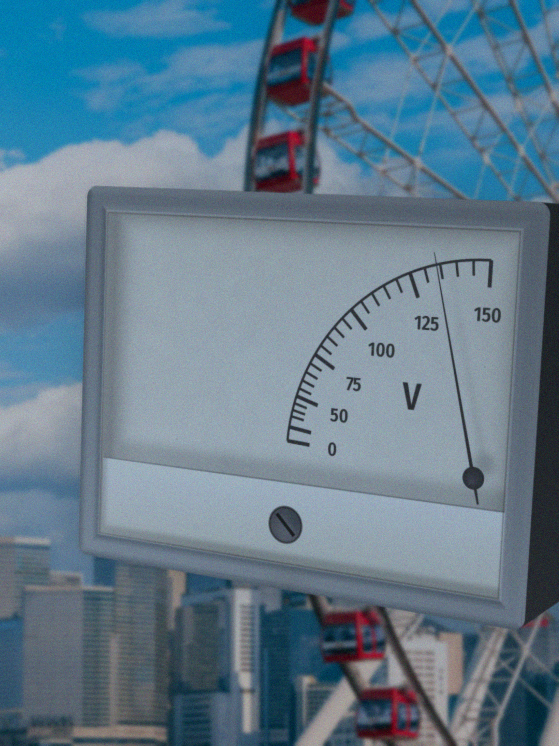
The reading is 135 V
